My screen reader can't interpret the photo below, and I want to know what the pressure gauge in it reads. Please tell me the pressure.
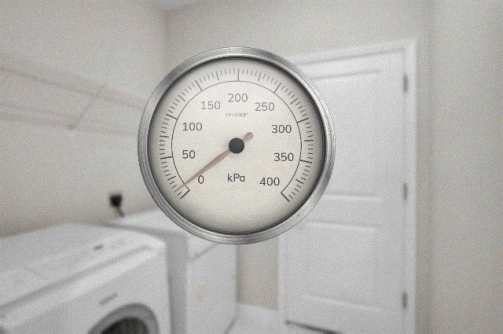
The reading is 10 kPa
